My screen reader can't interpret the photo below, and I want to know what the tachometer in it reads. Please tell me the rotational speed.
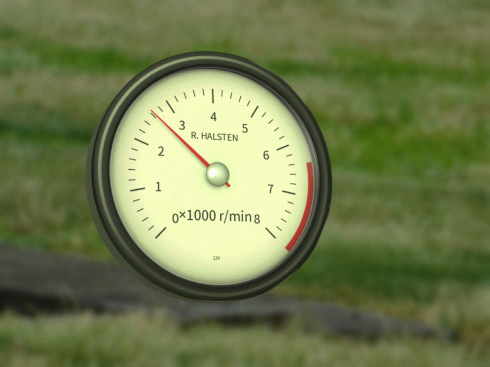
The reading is 2600 rpm
